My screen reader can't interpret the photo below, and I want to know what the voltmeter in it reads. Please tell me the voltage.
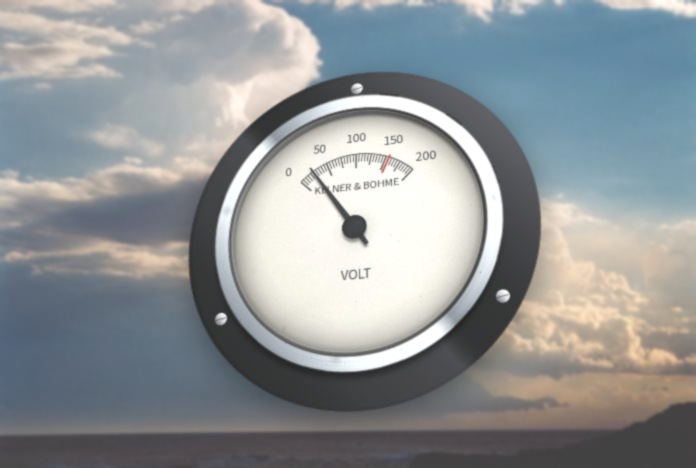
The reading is 25 V
